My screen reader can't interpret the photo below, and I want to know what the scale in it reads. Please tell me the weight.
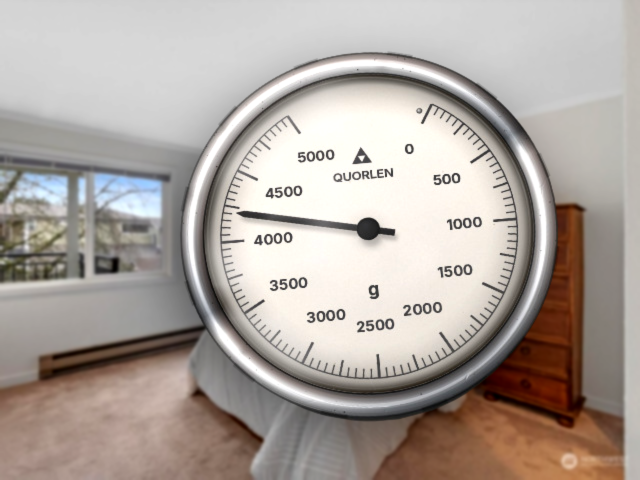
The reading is 4200 g
